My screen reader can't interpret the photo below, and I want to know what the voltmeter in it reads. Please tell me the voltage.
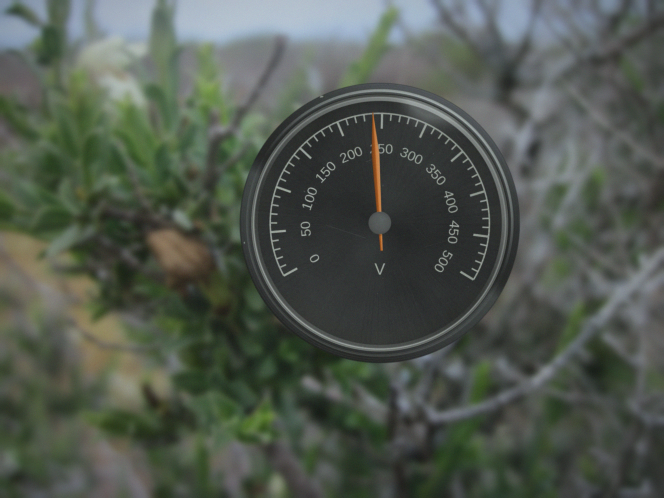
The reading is 240 V
